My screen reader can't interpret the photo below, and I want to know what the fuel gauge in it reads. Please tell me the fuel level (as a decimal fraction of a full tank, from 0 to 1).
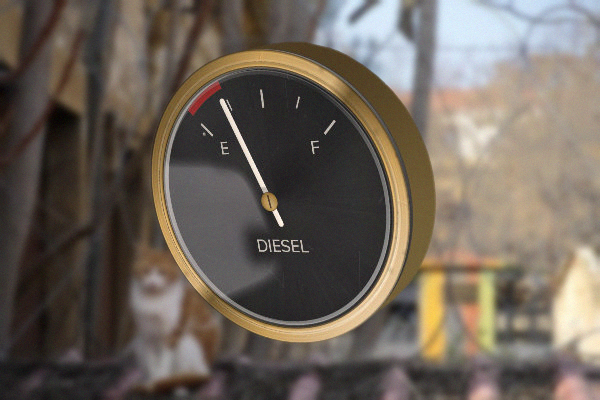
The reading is 0.25
